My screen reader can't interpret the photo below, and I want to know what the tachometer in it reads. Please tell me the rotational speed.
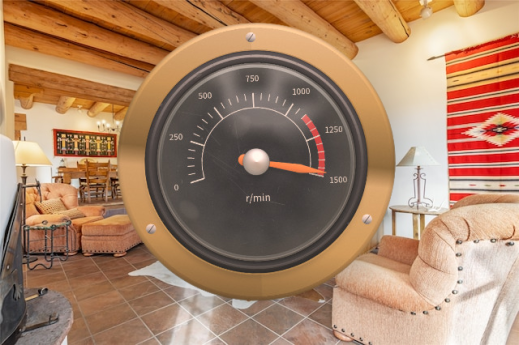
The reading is 1475 rpm
